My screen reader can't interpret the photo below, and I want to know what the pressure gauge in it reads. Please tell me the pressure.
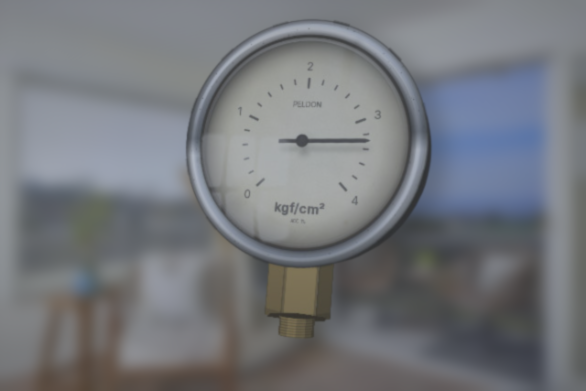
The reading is 3.3 kg/cm²
